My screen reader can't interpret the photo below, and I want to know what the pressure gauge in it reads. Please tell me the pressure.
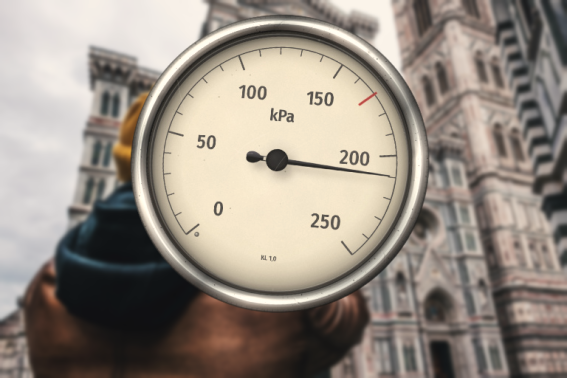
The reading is 210 kPa
